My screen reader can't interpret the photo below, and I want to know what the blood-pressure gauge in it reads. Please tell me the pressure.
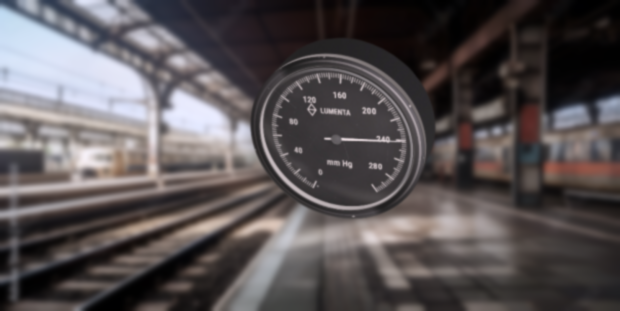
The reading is 240 mmHg
